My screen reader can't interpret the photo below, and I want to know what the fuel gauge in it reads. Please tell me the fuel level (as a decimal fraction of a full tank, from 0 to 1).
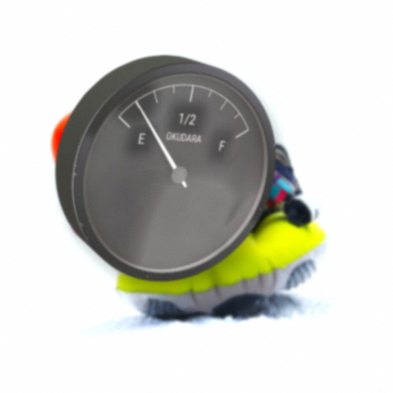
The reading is 0.125
